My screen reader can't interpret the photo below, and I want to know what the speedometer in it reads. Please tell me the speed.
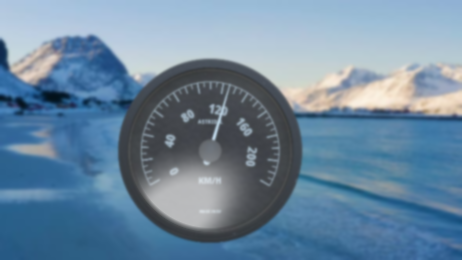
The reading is 125 km/h
